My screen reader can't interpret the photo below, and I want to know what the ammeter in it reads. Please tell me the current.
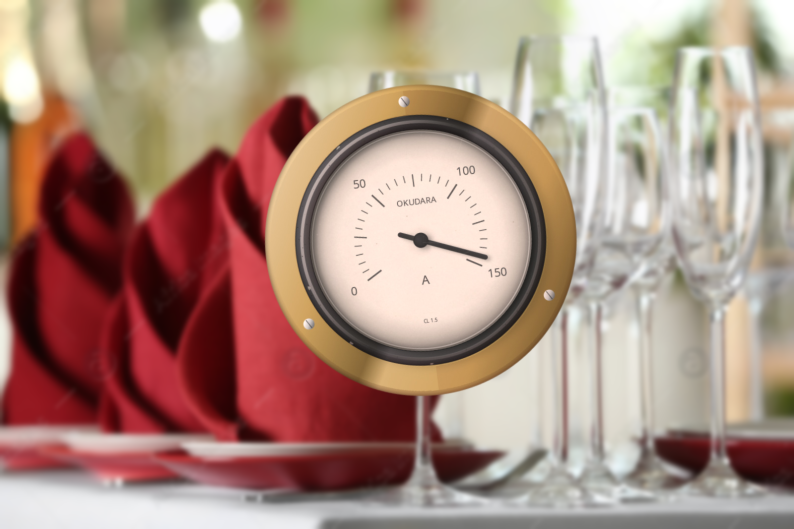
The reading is 145 A
